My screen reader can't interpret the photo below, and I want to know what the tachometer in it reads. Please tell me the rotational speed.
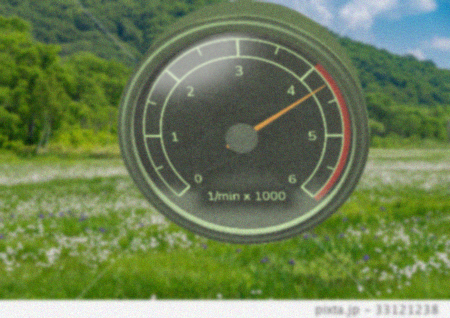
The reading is 4250 rpm
